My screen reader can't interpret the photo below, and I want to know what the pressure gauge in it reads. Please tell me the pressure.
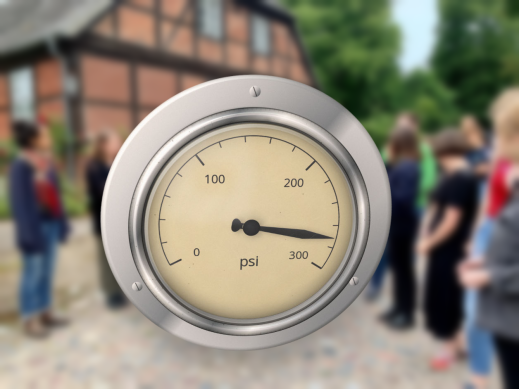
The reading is 270 psi
